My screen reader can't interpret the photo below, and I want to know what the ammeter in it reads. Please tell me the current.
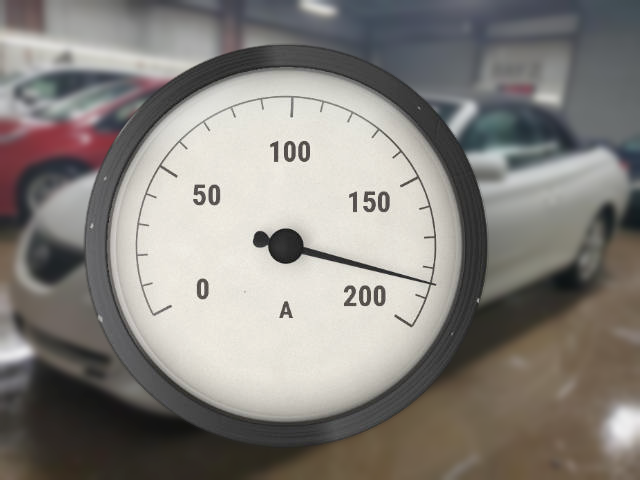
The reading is 185 A
